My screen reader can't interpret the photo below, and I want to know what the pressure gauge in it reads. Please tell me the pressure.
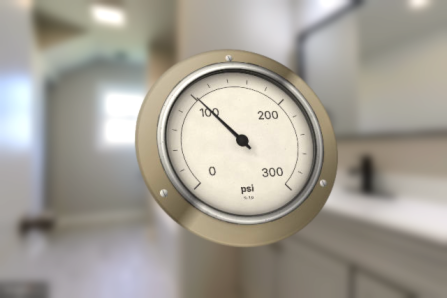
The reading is 100 psi
